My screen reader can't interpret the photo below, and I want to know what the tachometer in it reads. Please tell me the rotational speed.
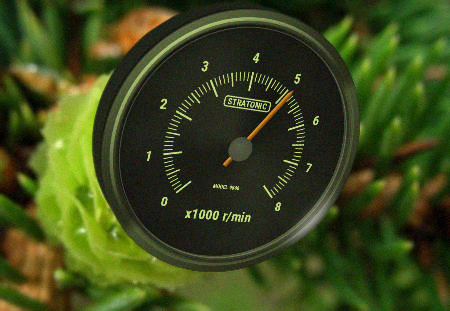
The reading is 5000 rpm
